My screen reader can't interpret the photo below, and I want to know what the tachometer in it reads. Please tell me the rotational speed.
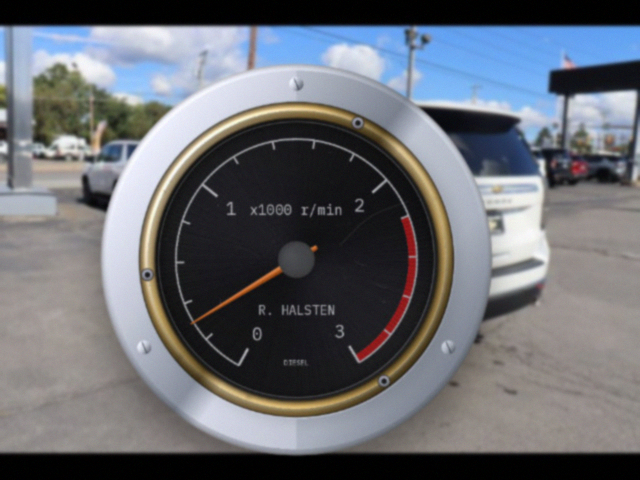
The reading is 300 rpm
